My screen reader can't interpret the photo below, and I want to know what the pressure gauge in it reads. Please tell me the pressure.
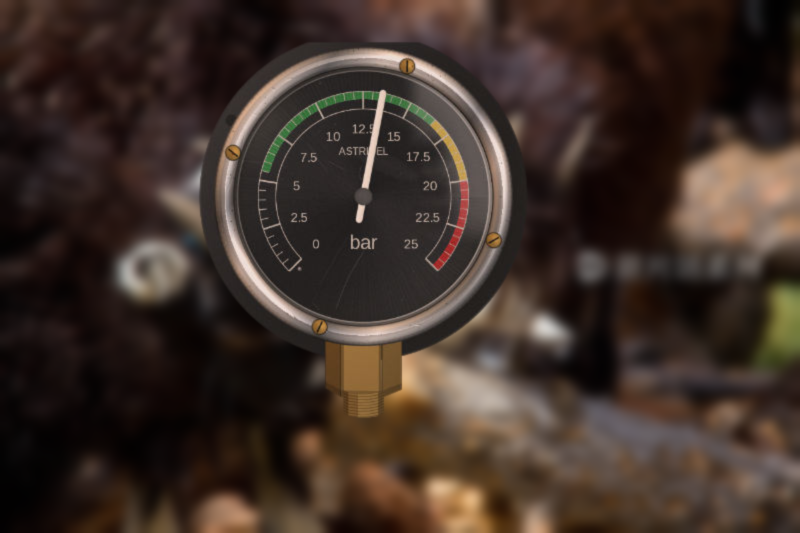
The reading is 13.5 bar
